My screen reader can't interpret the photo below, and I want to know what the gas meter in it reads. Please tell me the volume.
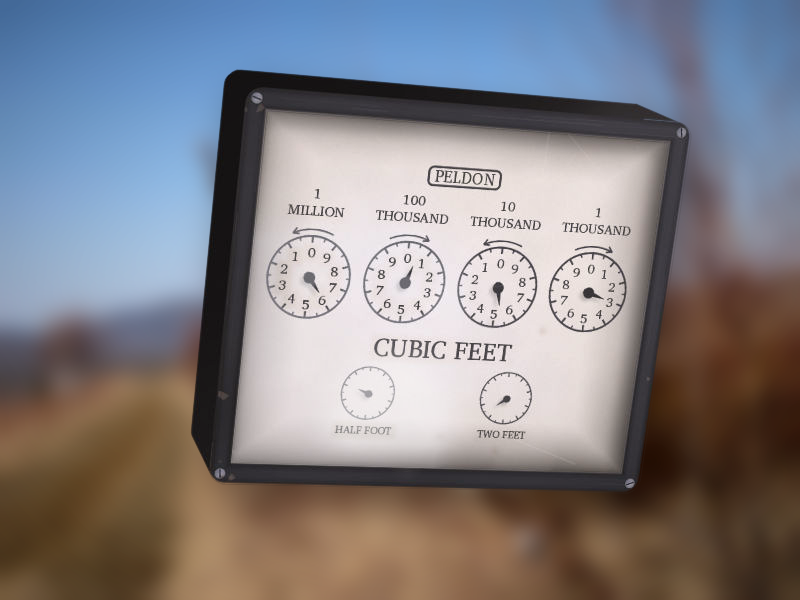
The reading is 605300 ft³
